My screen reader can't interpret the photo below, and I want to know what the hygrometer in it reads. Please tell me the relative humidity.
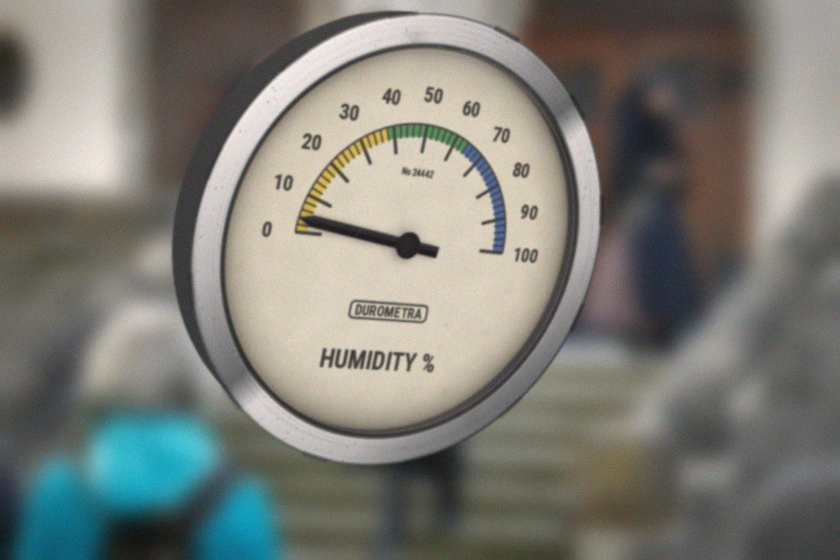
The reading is 4 %
